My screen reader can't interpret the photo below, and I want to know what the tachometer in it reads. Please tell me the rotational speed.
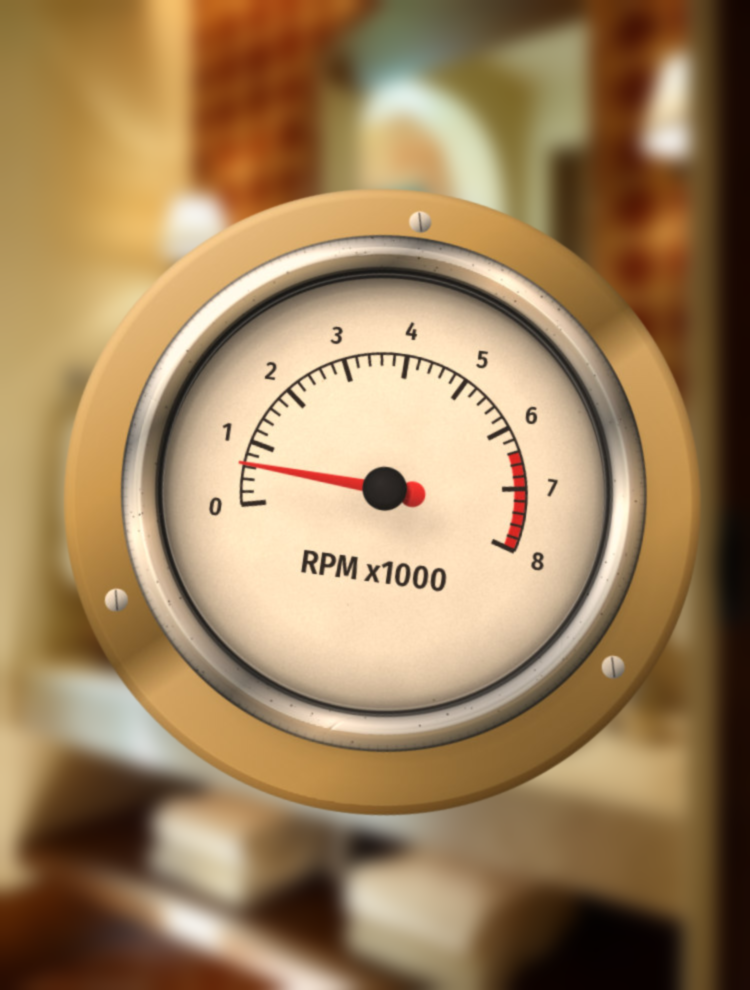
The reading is 600 rpm
